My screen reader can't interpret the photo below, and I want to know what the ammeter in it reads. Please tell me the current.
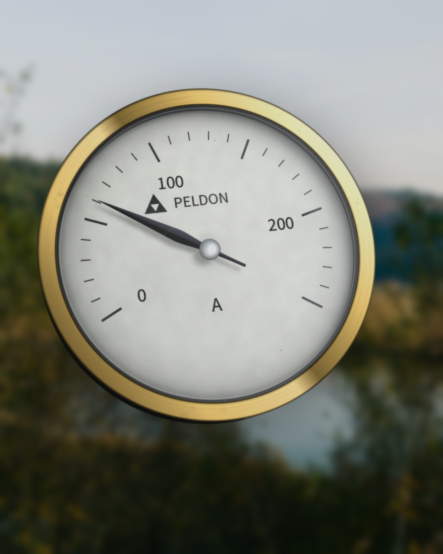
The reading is 60 A
